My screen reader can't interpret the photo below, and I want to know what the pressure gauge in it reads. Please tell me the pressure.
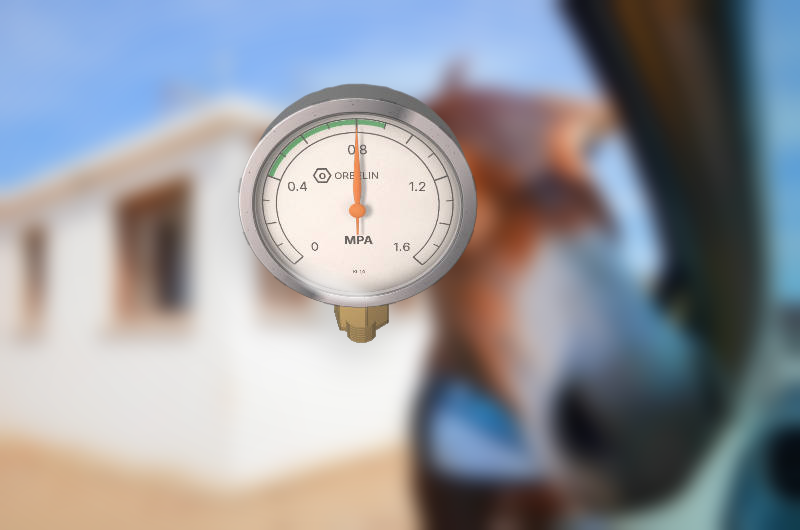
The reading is 0.8 MPa
